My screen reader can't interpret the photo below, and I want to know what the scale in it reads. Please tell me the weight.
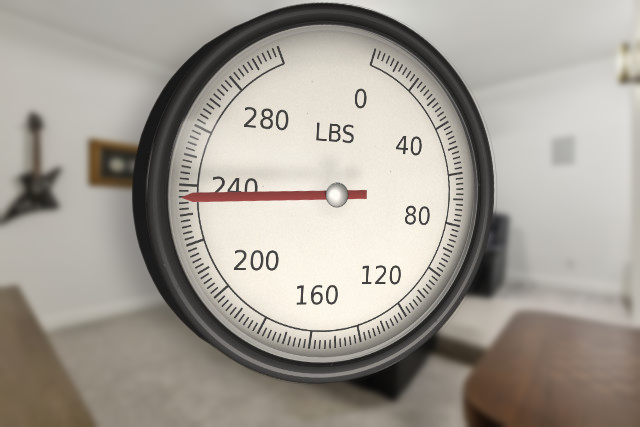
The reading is 236 lb
